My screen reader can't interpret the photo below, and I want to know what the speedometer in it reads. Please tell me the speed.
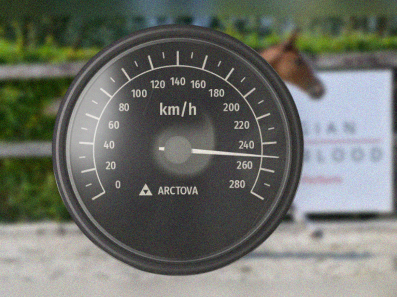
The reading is 250 km/h
